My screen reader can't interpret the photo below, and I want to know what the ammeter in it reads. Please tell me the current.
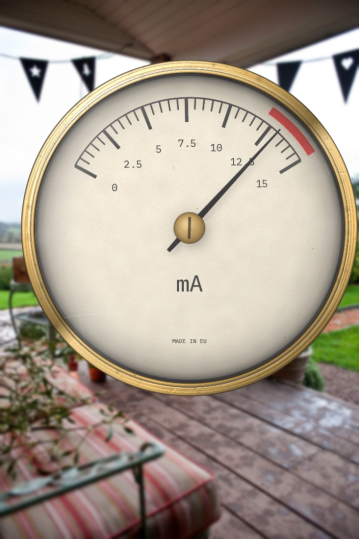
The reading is 13 mA
